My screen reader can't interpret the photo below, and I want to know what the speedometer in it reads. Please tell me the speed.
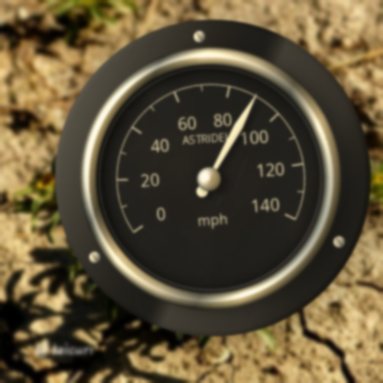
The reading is 90 mph
